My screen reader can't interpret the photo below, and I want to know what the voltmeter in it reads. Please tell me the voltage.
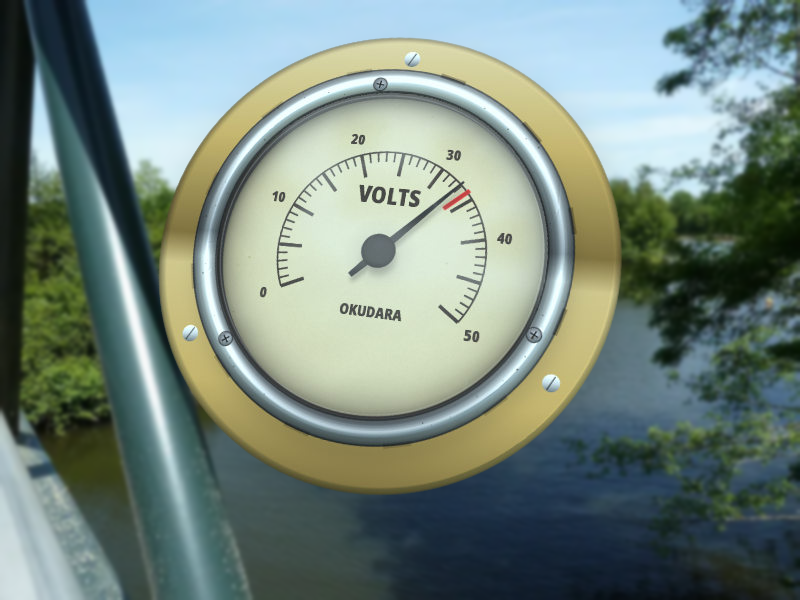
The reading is 33 V
